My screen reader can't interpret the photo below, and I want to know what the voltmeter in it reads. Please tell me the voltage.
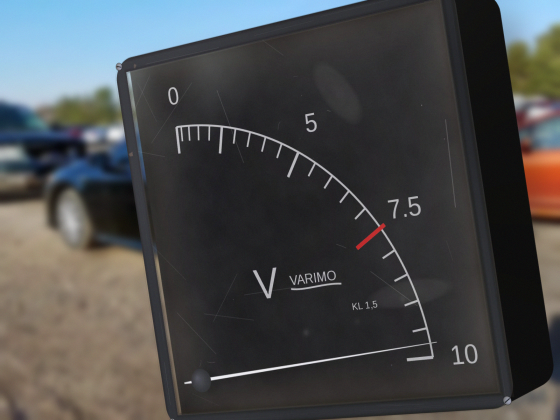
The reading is 9.75 V
